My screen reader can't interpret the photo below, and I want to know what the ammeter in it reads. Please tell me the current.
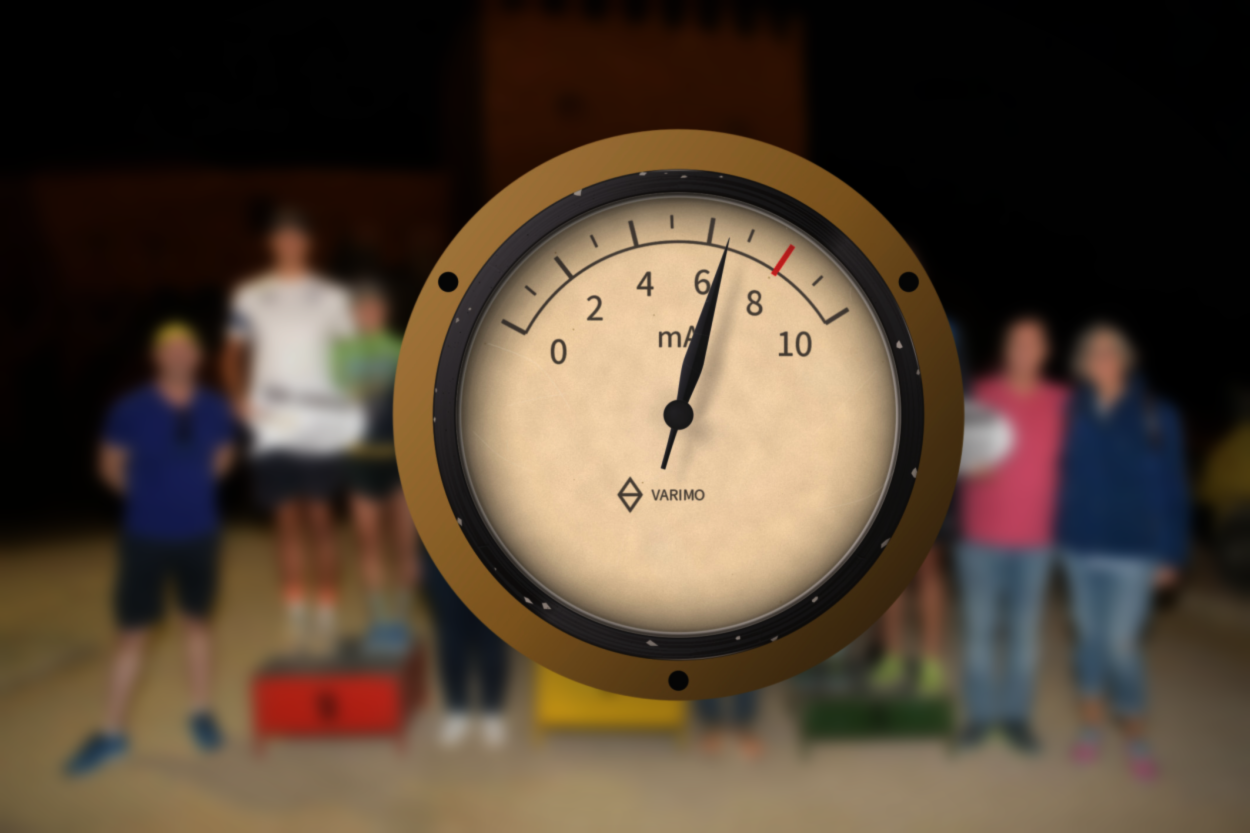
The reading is 6.5 mA
